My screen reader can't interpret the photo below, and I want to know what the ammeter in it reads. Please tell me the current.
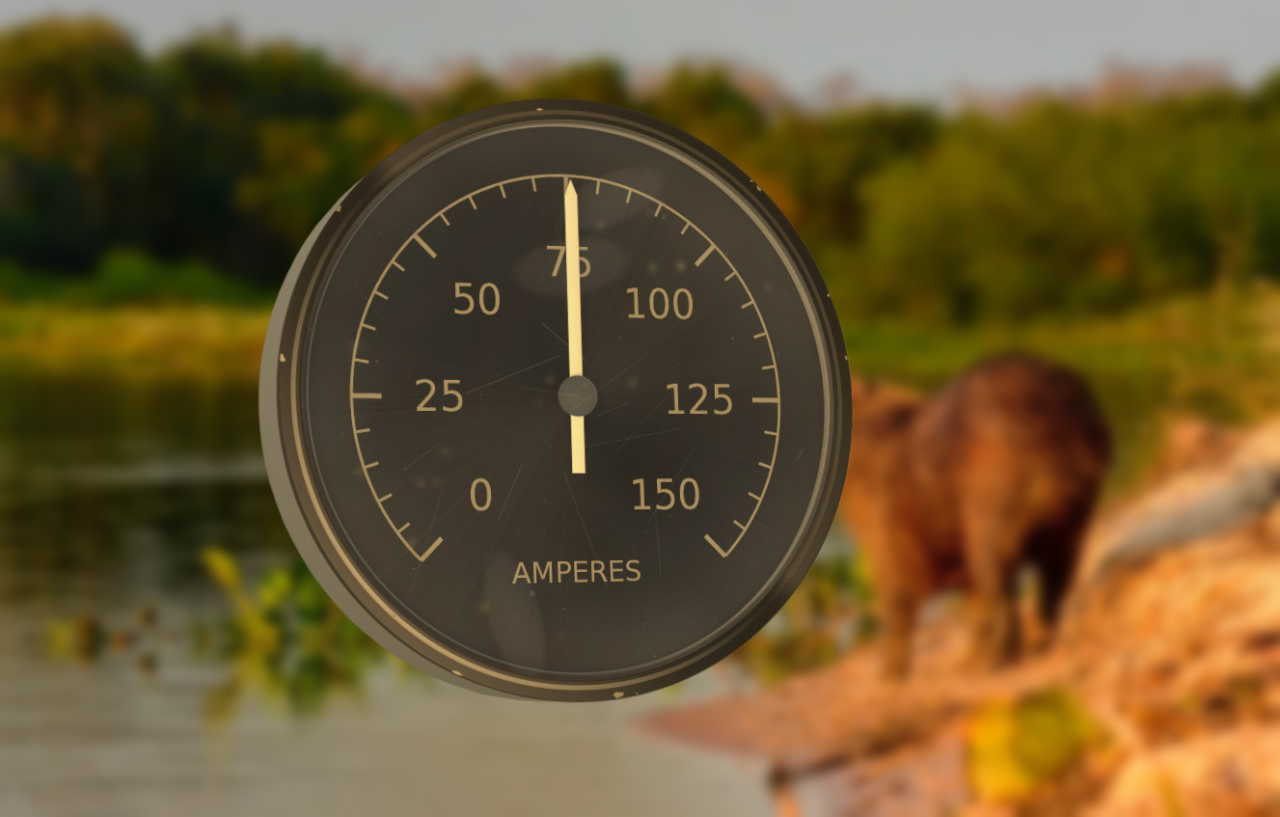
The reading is 75 A
